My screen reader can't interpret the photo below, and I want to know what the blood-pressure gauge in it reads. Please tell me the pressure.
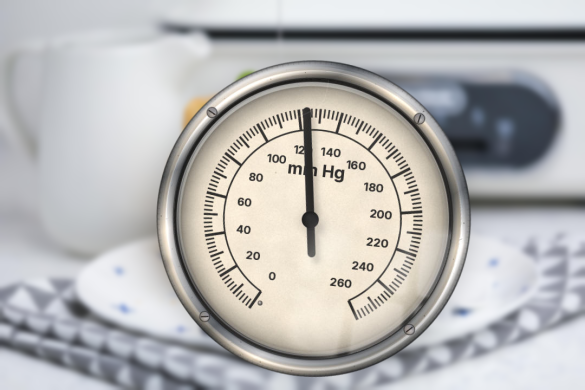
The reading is 124 mmHg
